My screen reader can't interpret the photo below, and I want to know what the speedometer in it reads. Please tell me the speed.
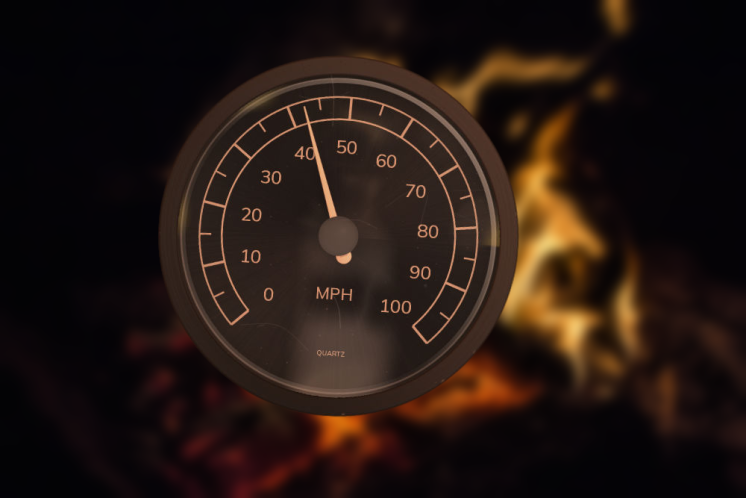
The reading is 42.5 mph
